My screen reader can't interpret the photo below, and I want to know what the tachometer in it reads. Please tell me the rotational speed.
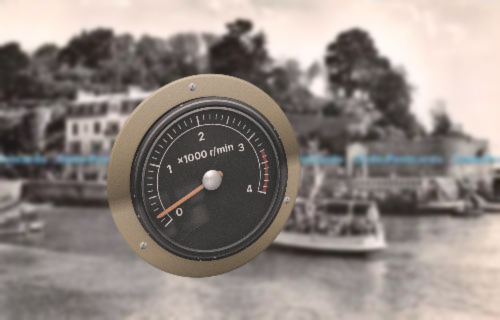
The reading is 200 rpm
